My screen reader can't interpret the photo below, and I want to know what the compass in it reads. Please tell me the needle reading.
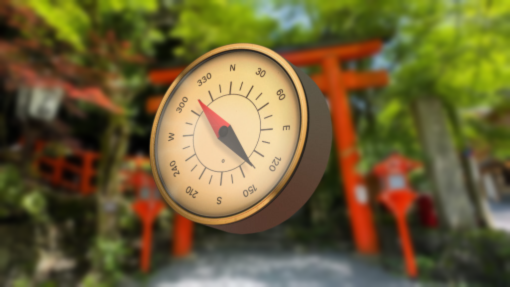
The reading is 315 °
